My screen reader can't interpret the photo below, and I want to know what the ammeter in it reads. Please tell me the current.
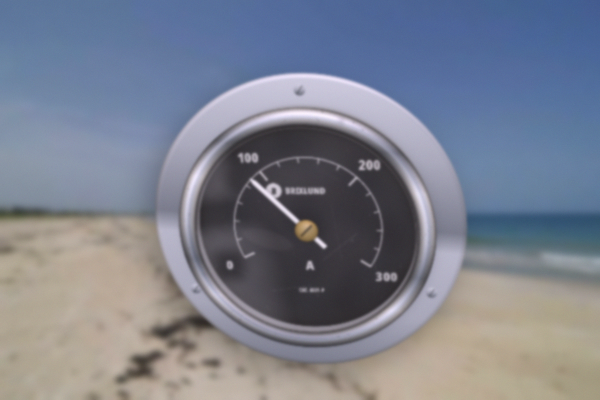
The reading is 90 A
